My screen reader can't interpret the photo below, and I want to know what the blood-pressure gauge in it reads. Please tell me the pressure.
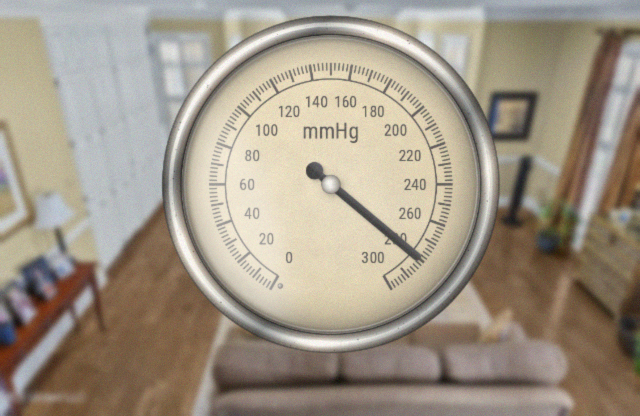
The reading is 280 mmHg
